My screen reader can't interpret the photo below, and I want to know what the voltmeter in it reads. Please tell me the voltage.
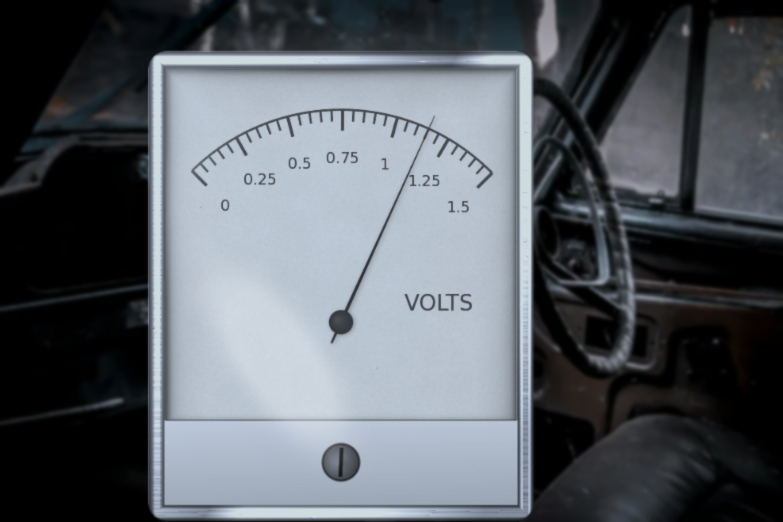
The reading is 1.15 V
